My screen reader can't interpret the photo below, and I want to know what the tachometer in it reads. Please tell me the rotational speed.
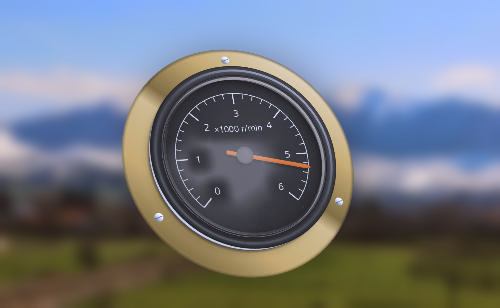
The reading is 5300 rpm
